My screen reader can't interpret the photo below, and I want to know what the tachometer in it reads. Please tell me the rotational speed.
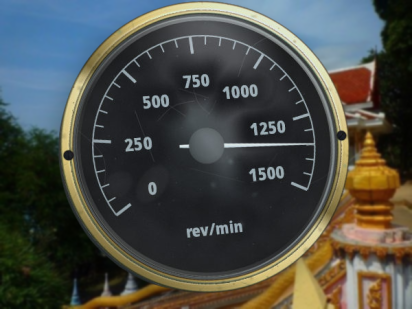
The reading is 1350 rpm
